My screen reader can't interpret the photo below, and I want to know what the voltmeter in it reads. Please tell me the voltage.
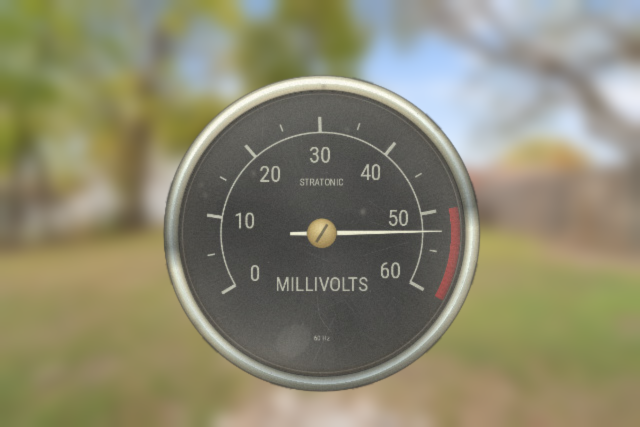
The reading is 52.5 mV
